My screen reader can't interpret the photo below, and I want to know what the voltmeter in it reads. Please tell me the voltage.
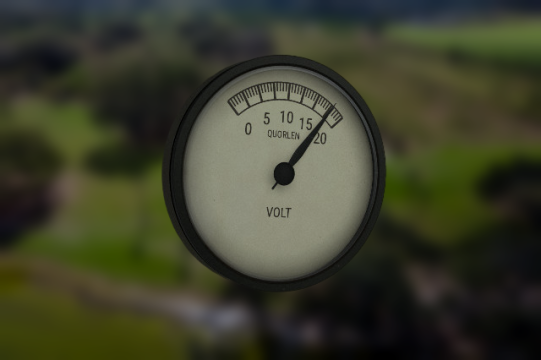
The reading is 17.5 V
